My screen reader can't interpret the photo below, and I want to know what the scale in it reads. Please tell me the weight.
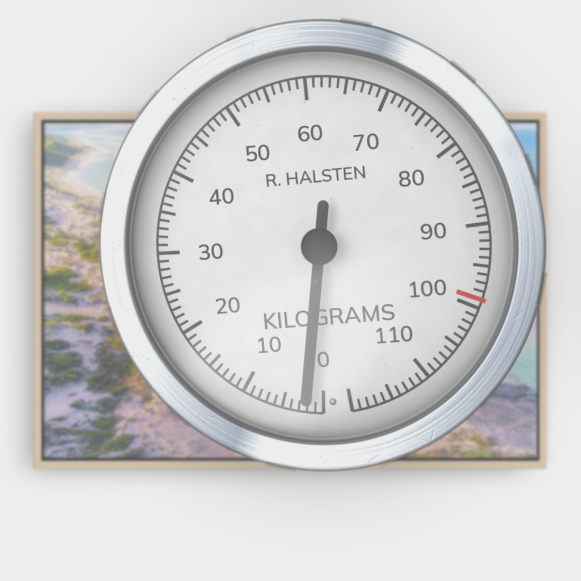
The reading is 2 kg
